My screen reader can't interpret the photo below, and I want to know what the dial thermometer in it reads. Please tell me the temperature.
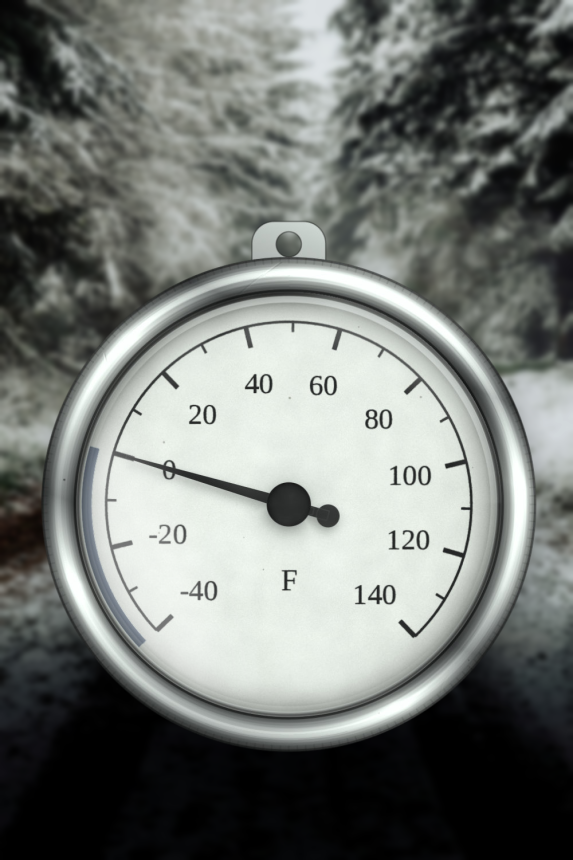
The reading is 0 °F
